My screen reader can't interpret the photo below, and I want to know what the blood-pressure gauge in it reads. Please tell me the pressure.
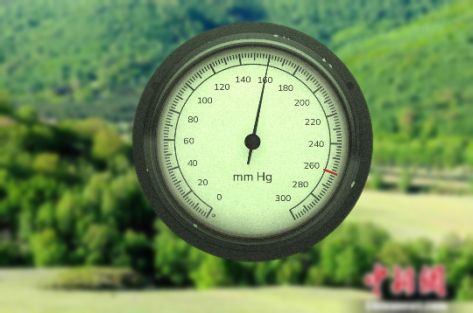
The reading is 160 mmHg
